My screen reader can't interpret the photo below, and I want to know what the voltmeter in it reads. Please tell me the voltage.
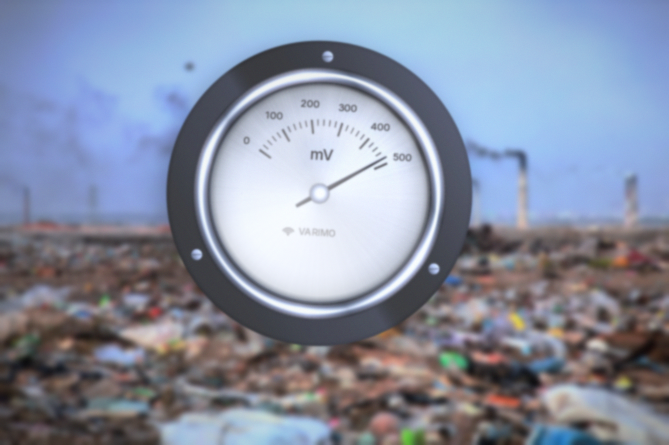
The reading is 480 mV
